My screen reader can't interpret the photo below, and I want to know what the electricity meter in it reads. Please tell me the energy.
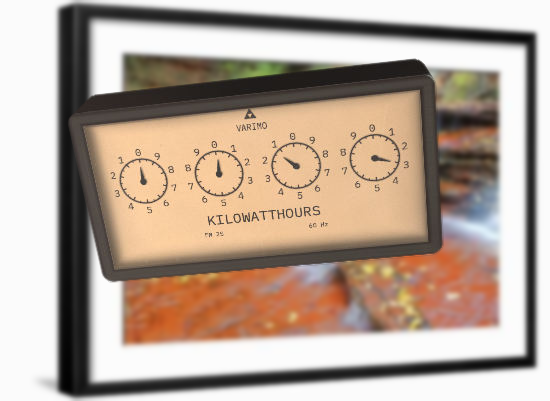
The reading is 13 kWh
